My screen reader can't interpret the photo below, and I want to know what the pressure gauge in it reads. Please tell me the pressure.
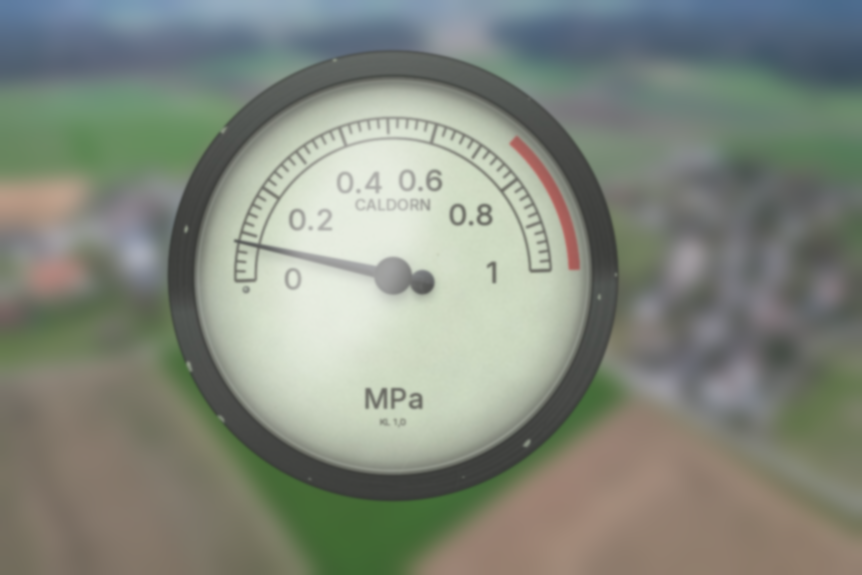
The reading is 0.08 MPa
